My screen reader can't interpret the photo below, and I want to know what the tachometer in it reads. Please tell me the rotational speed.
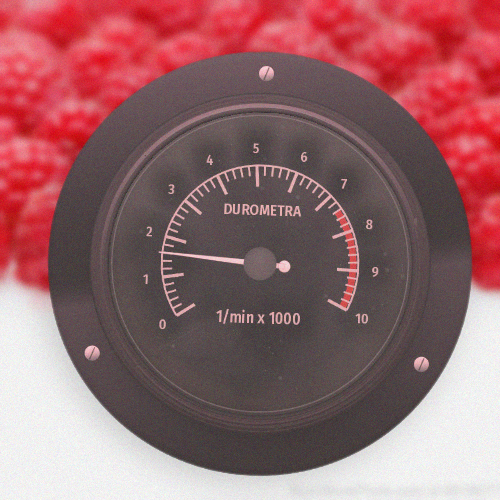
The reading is 1600 rpm
